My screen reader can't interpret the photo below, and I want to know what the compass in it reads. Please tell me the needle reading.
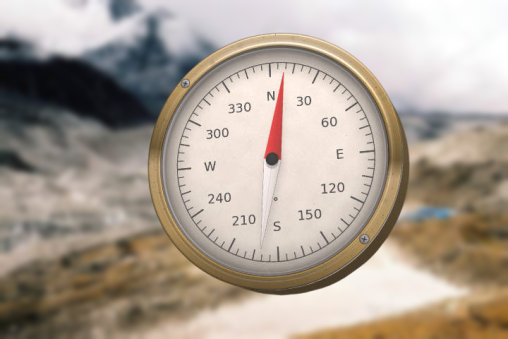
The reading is 10 °
